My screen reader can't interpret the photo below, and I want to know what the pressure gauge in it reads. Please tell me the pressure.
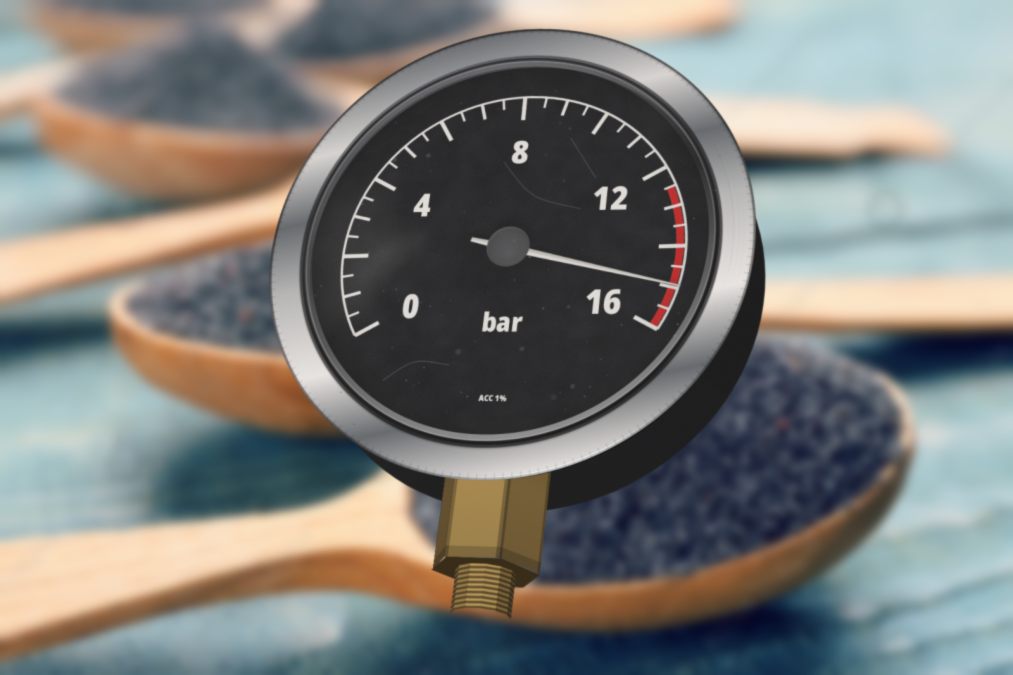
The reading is 15 bar
